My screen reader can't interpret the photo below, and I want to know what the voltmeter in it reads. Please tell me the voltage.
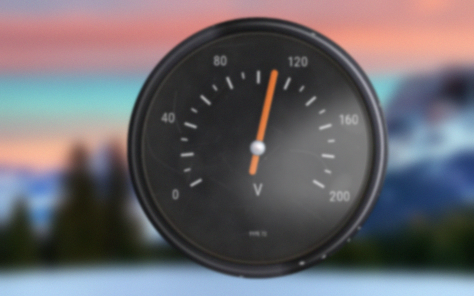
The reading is 110 V
